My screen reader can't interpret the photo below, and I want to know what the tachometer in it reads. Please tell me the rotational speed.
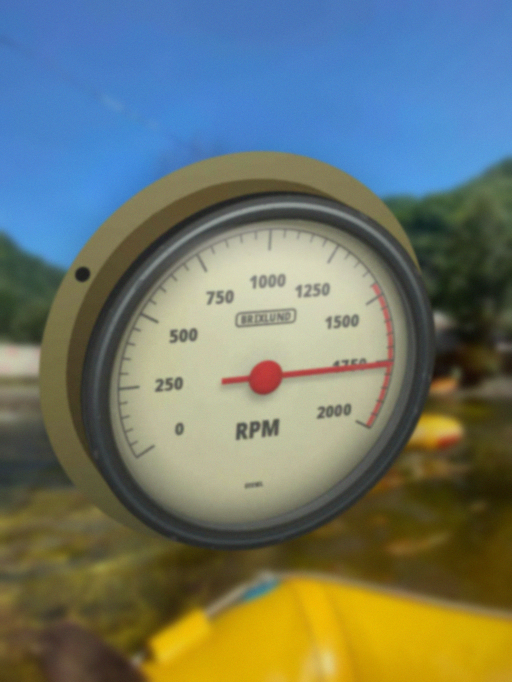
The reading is 1750 rpm
